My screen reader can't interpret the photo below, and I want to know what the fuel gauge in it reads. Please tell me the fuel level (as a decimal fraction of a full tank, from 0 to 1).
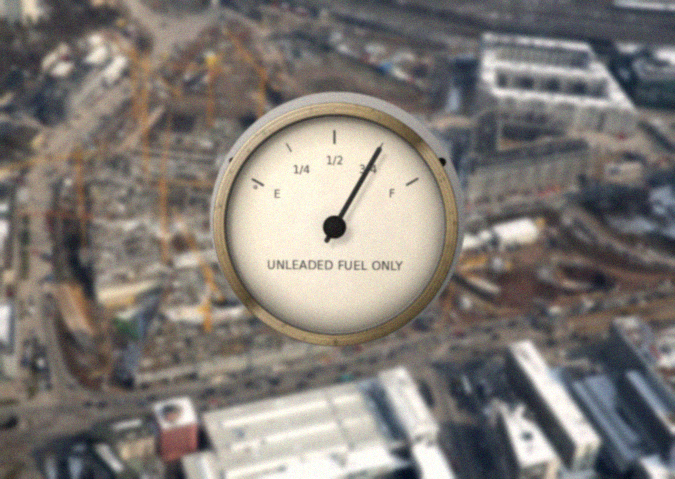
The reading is 0.75
